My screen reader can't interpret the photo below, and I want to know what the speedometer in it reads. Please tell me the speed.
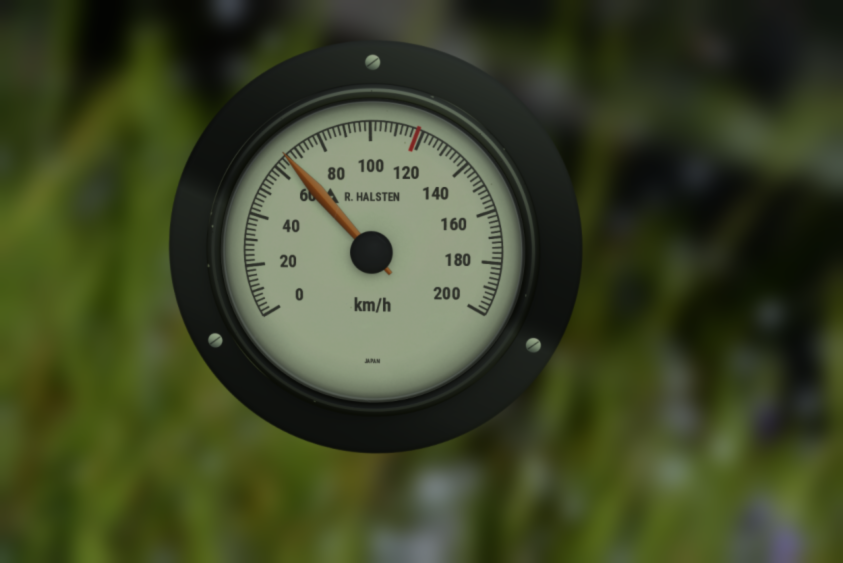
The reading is 66 km/h
